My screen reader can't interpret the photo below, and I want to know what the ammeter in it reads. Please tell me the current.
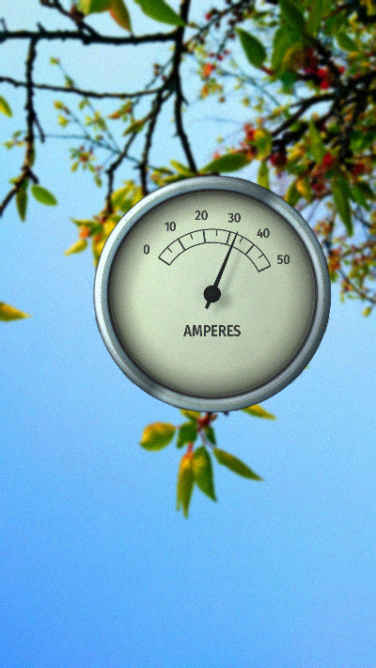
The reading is 32.5 A
